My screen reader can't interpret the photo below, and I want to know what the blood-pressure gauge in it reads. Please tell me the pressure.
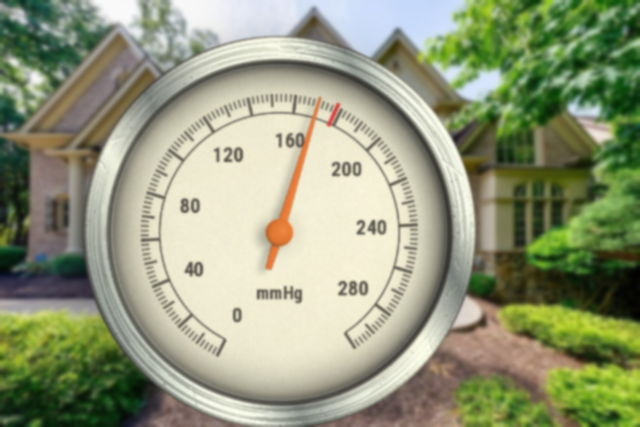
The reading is 170 mmHg
